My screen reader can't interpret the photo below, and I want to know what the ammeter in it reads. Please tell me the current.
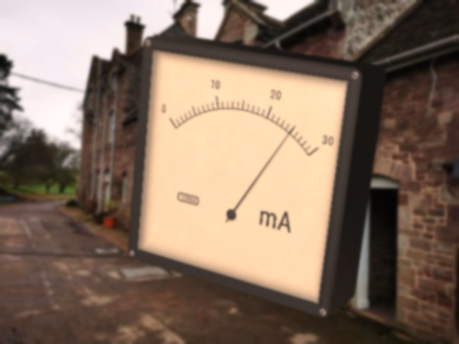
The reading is 25 mA
